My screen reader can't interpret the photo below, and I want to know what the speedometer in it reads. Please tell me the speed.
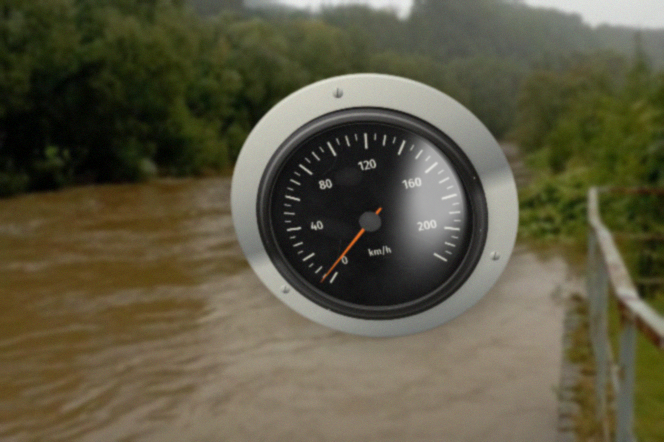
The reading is 5 km/h
